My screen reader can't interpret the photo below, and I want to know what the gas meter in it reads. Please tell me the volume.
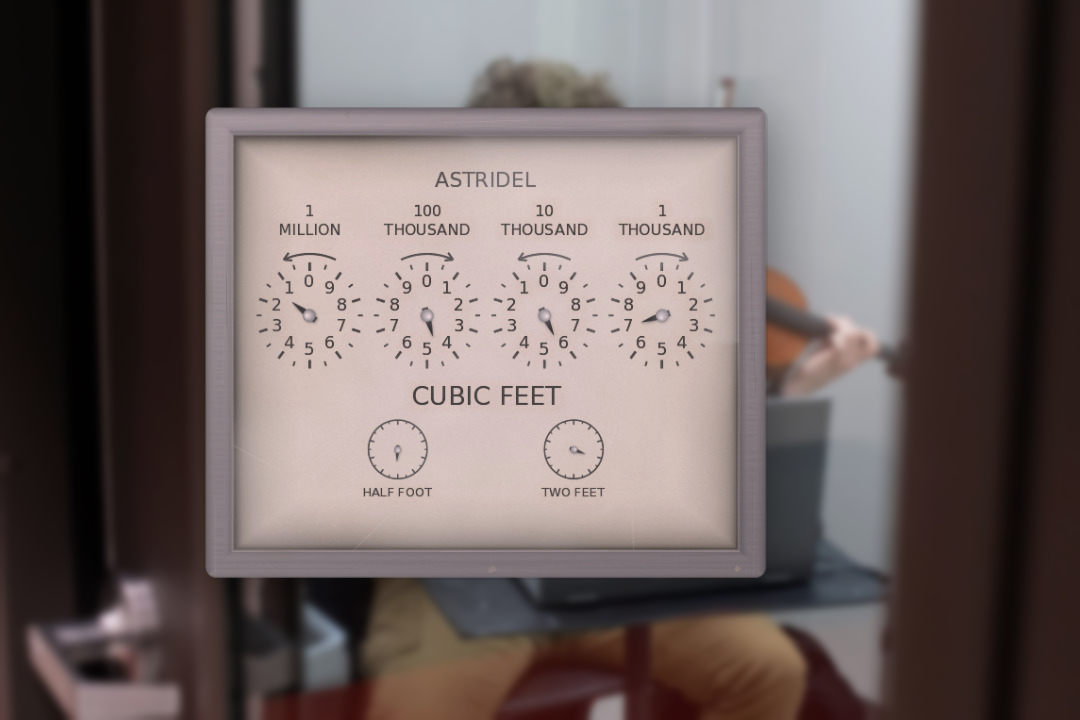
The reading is 145700 ft³
